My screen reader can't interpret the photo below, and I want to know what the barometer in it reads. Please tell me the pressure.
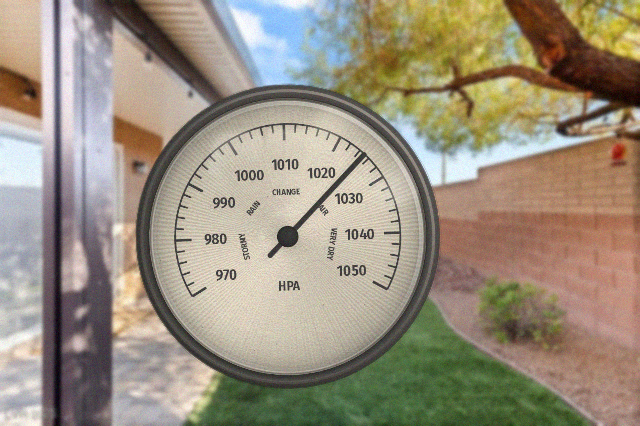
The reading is 1025 hPa
